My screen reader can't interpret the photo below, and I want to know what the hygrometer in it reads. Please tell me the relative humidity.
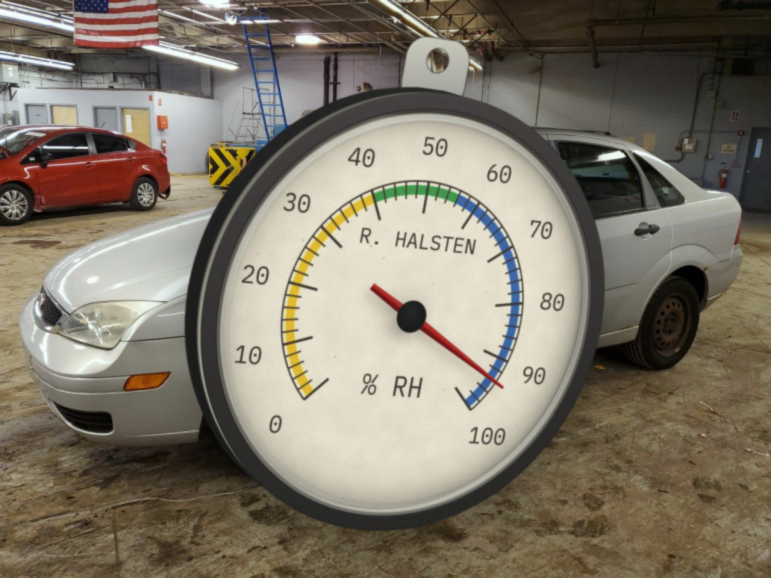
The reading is 94 %
